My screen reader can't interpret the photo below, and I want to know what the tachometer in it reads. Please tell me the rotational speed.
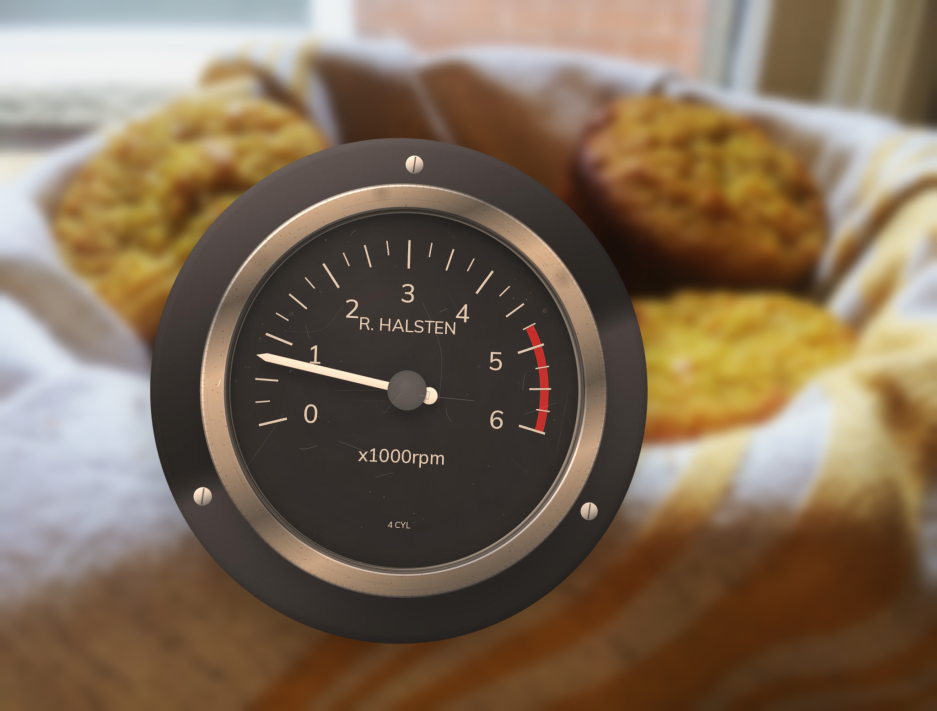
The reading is 750 rpm
